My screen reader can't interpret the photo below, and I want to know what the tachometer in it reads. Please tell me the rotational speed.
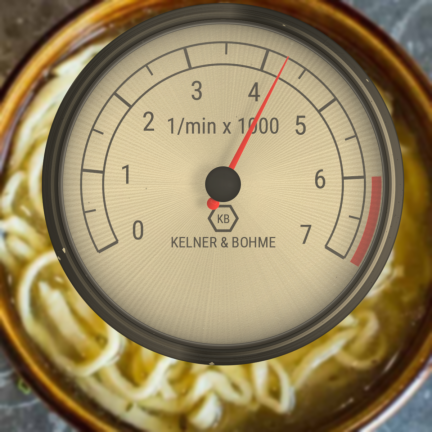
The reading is 4250 rpm
